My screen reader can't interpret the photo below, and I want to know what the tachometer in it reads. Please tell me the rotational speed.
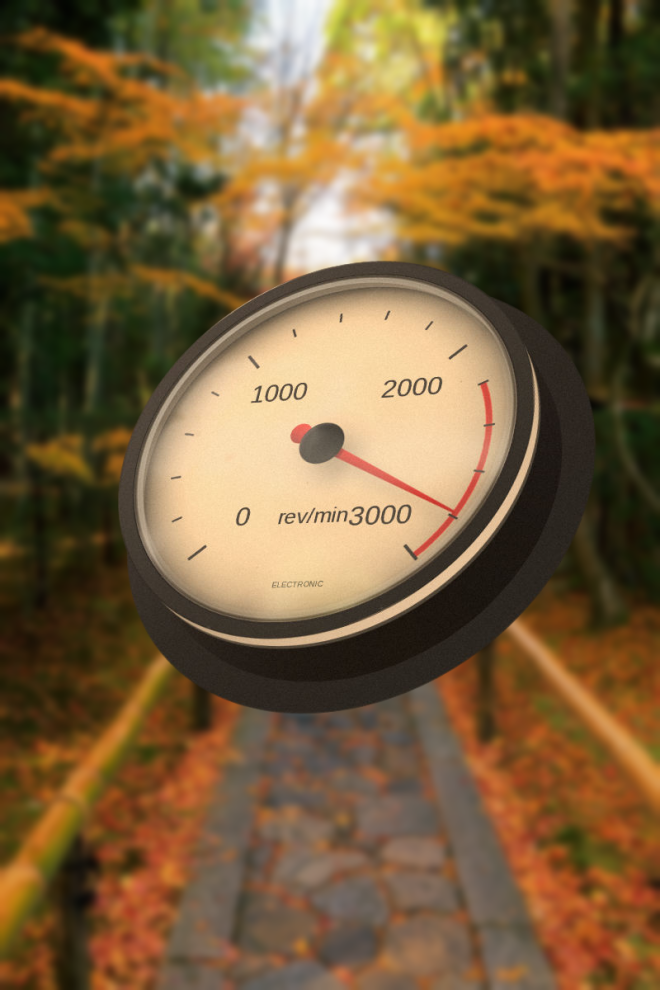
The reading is 2800 rpm
